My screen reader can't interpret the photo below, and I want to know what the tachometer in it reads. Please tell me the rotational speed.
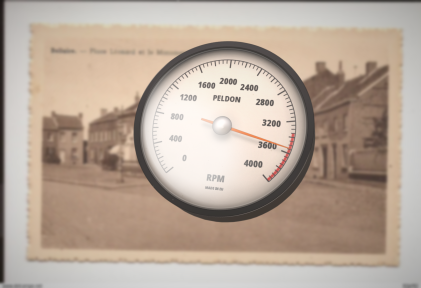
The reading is 3550 rpm
